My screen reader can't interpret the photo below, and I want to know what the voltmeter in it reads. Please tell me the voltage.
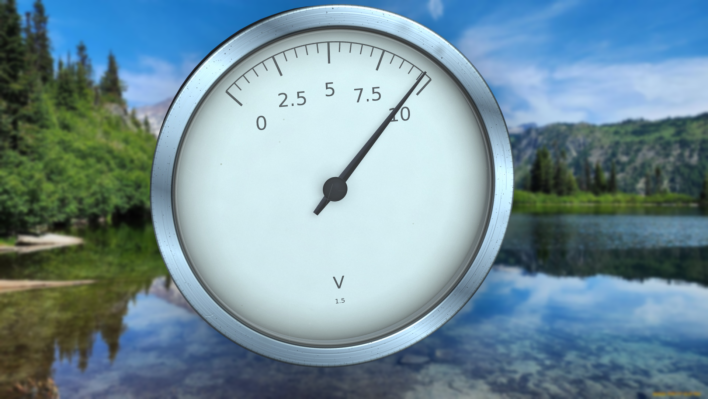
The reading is 9.5 V
